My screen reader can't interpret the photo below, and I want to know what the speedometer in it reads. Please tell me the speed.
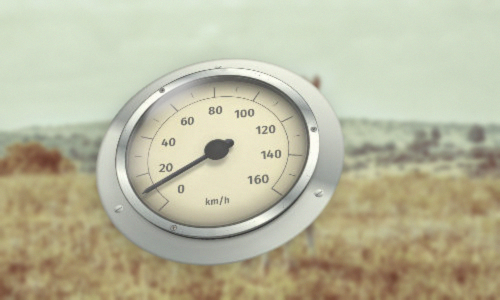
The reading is 10 km/h
